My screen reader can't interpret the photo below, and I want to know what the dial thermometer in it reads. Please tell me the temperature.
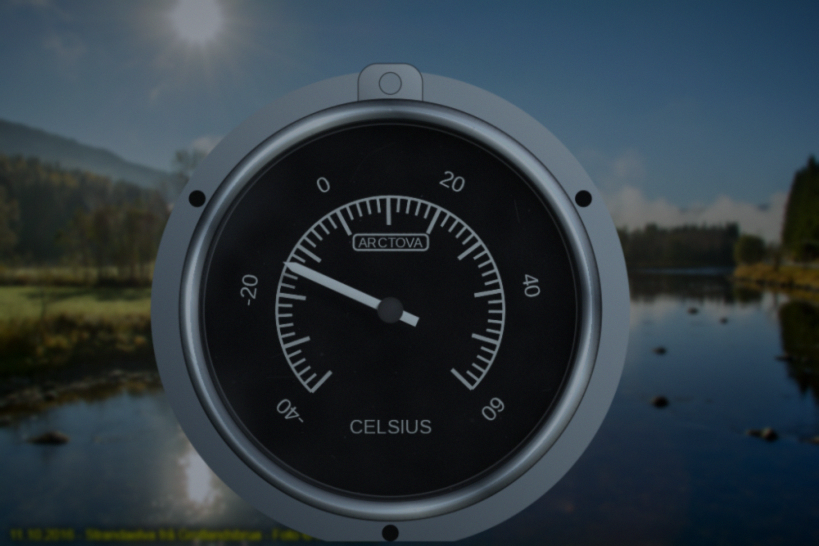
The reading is -14 °C
